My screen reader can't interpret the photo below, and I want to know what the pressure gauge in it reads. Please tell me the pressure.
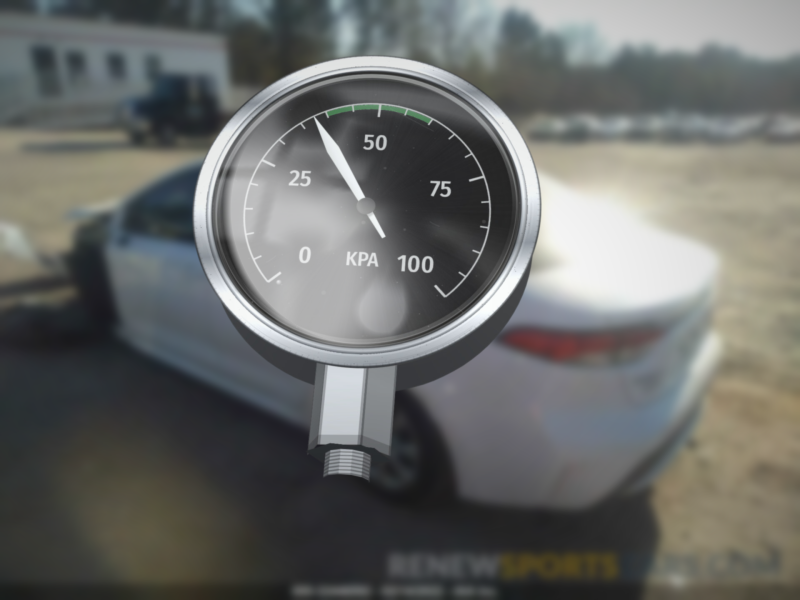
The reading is 37.5 kPa
